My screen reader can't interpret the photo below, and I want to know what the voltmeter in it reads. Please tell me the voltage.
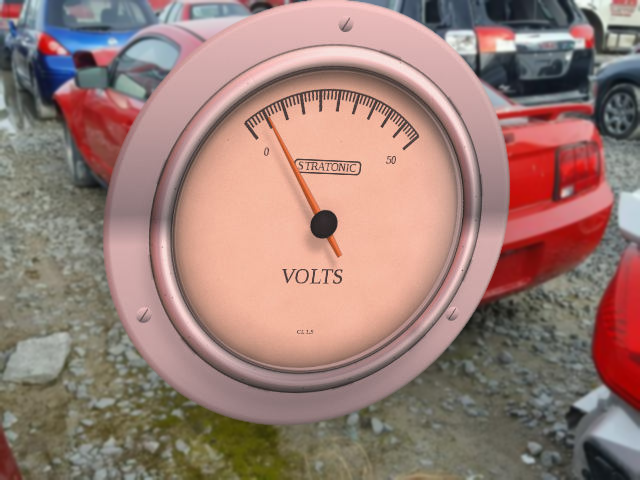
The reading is 5 V
